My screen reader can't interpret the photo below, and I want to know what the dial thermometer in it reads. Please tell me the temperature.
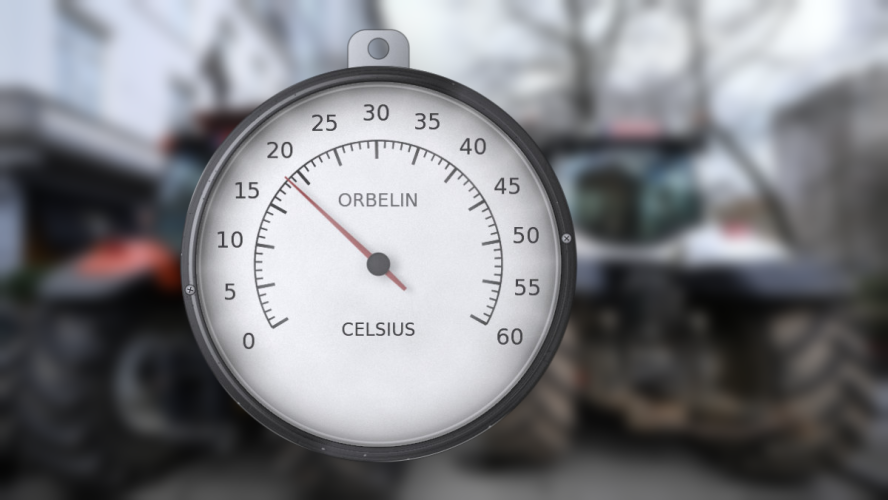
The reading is 18.5 °C
